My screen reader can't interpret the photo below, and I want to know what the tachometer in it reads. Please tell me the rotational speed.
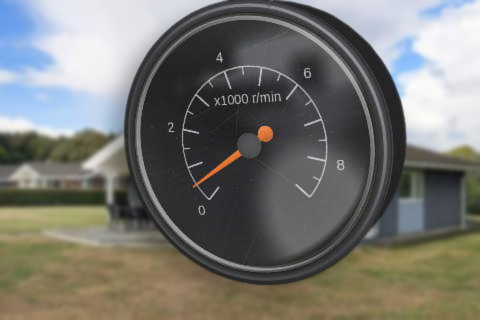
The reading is 500 rpm
